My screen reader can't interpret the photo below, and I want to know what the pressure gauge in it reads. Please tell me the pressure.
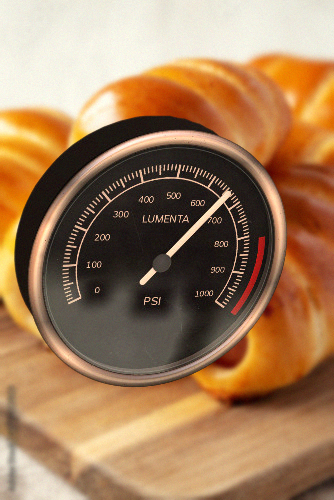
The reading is 650 psi
